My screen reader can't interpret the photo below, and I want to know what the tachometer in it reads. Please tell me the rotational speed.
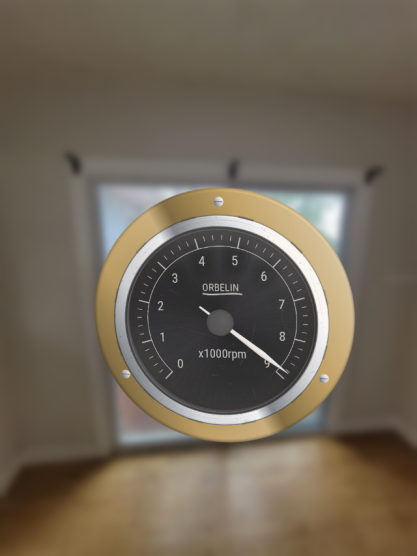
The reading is 8800 rpm
